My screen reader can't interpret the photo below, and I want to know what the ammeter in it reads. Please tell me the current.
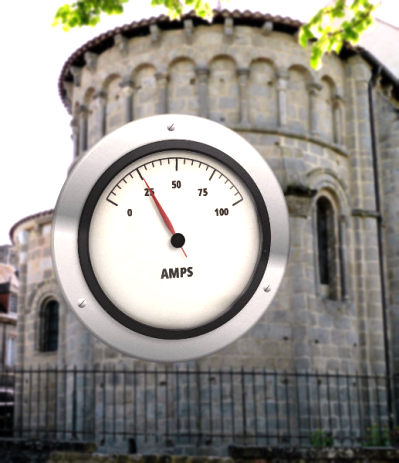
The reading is 25 A
